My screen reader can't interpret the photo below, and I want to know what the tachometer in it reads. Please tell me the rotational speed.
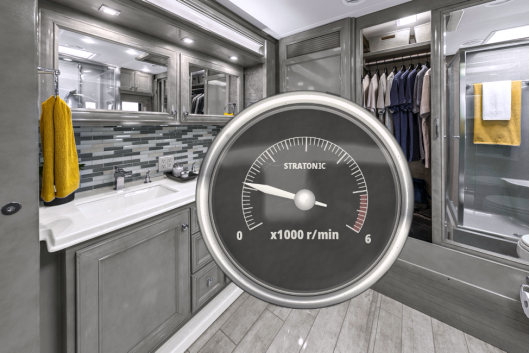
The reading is 1100 rpm
